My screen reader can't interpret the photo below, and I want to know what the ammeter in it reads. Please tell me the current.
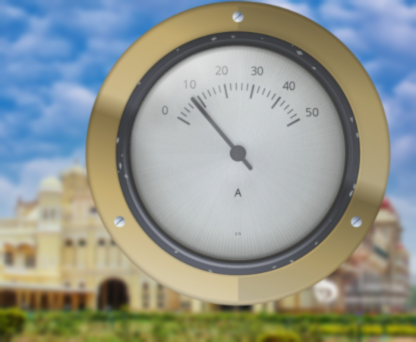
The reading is 8 A
